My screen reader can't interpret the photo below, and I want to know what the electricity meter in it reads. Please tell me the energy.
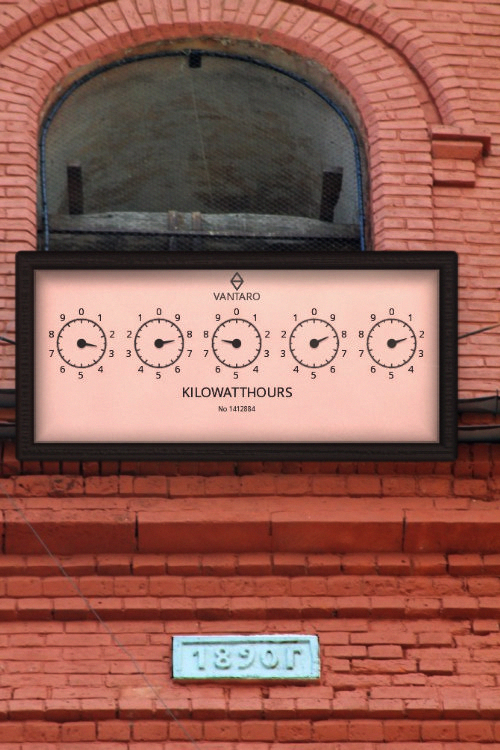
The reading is 27782 kWh
